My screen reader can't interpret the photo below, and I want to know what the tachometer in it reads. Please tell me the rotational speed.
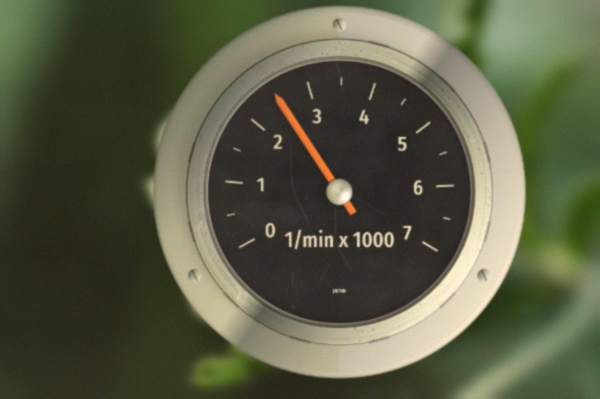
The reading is 2500 rpm
